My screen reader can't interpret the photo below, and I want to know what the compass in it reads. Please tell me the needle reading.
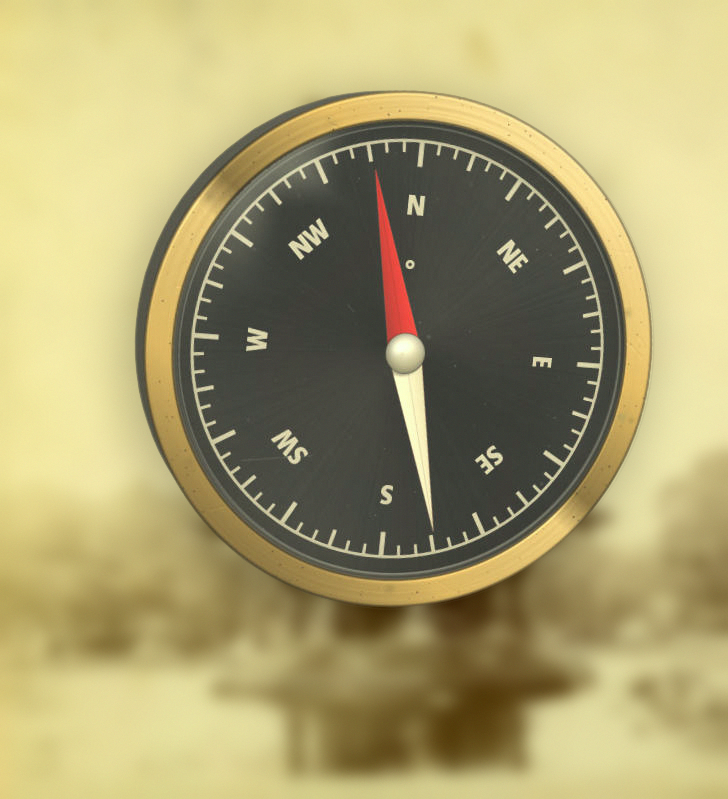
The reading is 345 °
